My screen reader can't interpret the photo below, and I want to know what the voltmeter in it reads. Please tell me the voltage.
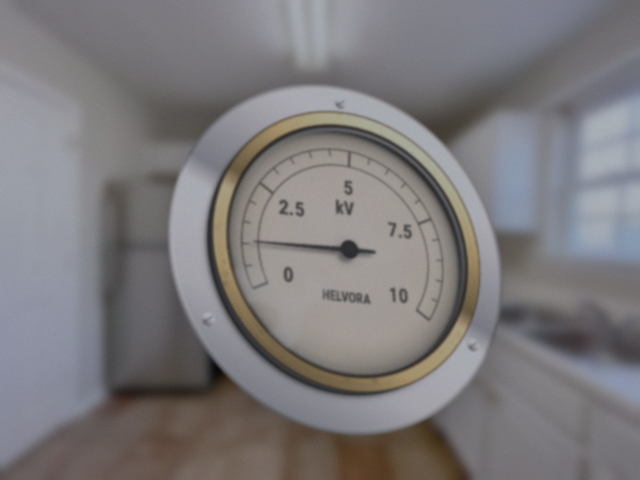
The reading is 1 kV
